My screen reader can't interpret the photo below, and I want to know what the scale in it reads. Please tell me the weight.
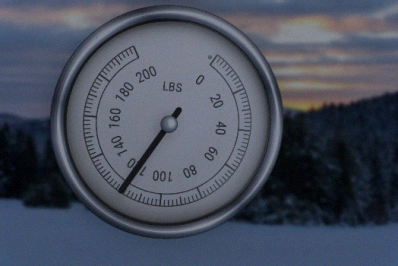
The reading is 120 lb
